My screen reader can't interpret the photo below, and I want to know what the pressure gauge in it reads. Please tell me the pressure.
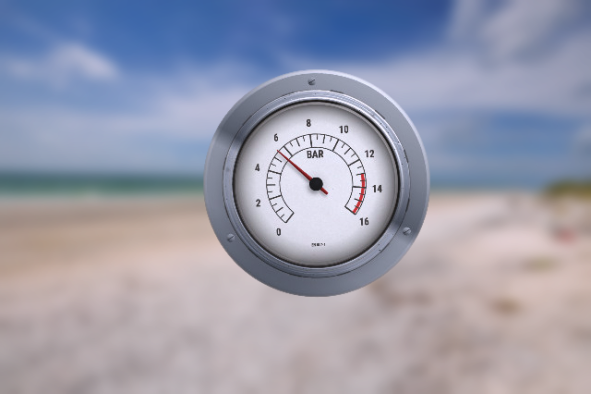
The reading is 5.5 bar
